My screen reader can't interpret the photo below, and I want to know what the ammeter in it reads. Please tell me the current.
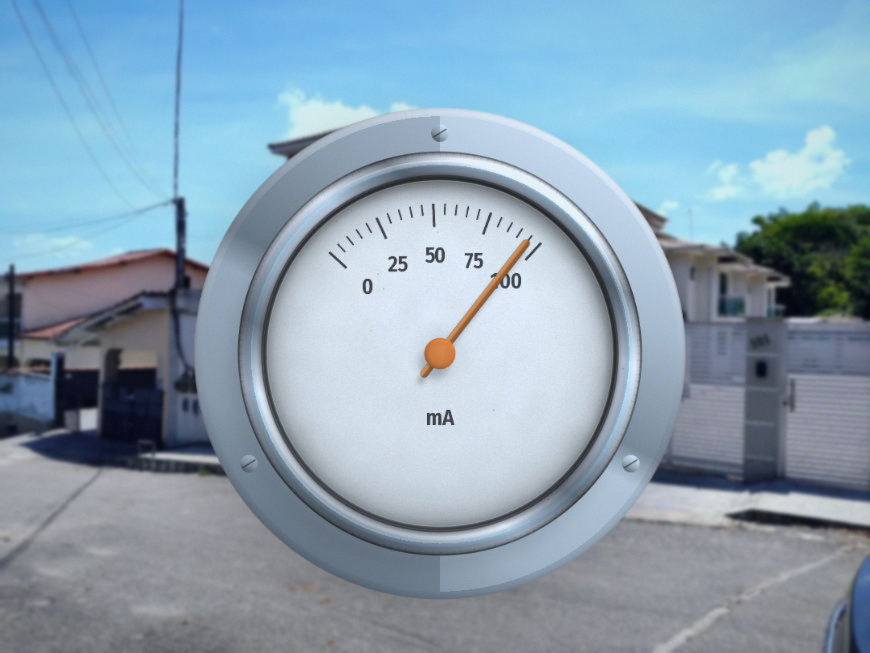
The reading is 95 mA
